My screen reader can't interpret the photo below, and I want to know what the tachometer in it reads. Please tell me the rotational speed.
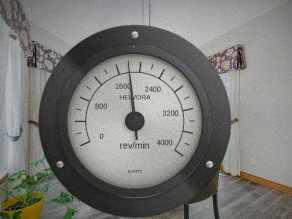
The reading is 1800 rpm
